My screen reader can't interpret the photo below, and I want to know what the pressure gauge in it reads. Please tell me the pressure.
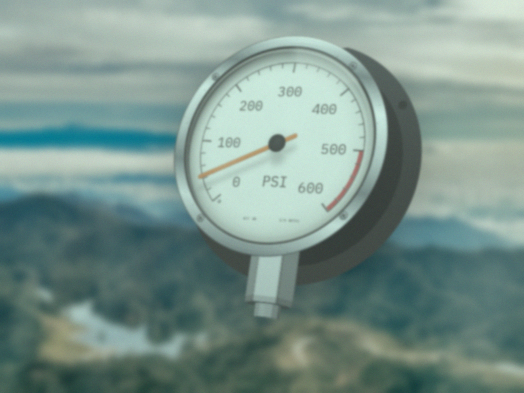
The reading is 40 psi
